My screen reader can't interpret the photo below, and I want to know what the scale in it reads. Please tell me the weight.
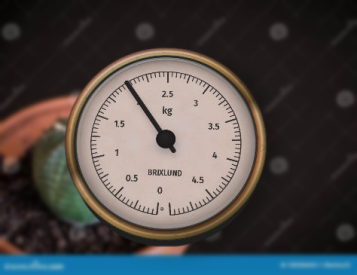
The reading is 2 kg
